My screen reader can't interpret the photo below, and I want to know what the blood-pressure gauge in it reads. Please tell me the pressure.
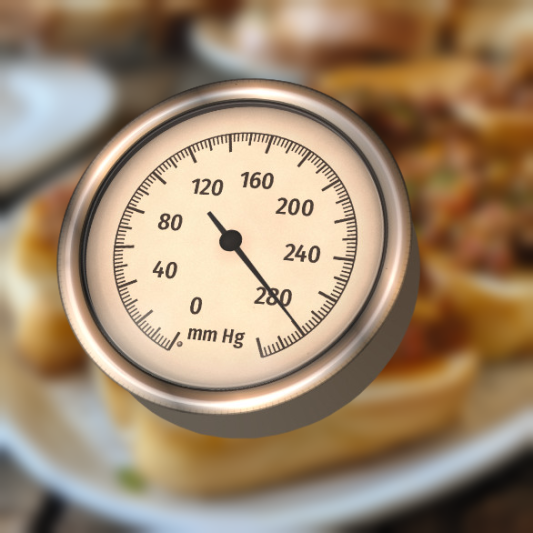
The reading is 280 mmHg
